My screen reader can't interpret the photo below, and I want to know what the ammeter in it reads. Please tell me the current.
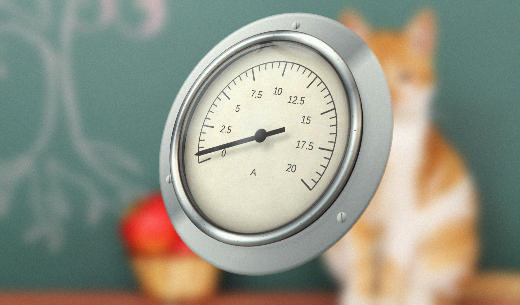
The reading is 0.5 A
